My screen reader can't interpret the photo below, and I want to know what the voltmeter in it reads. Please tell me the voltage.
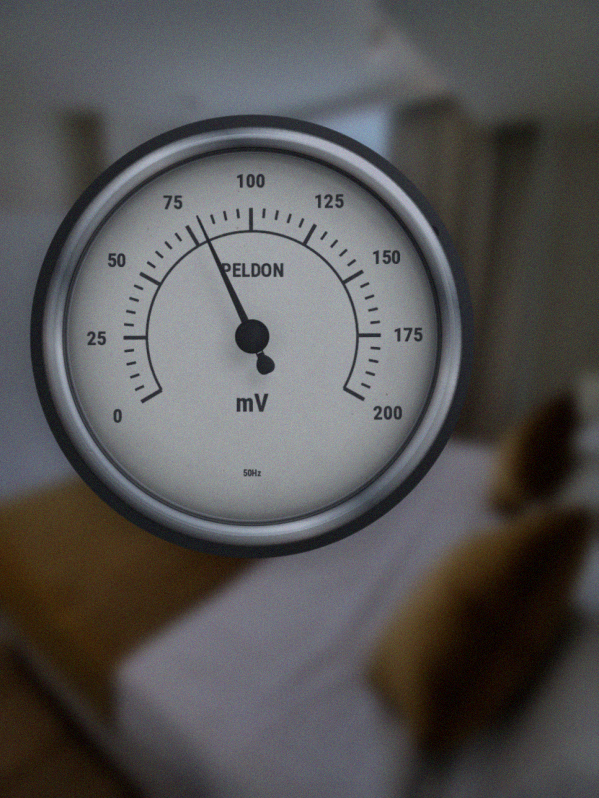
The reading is 80 mV
